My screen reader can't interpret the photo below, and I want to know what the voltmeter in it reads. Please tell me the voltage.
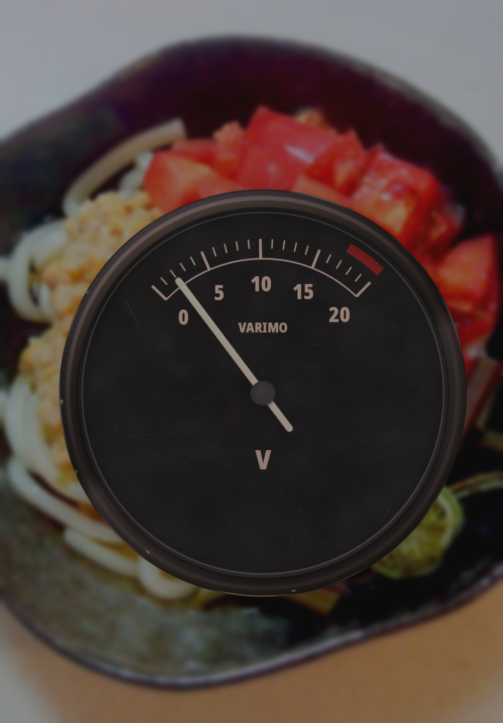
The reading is 2 V
